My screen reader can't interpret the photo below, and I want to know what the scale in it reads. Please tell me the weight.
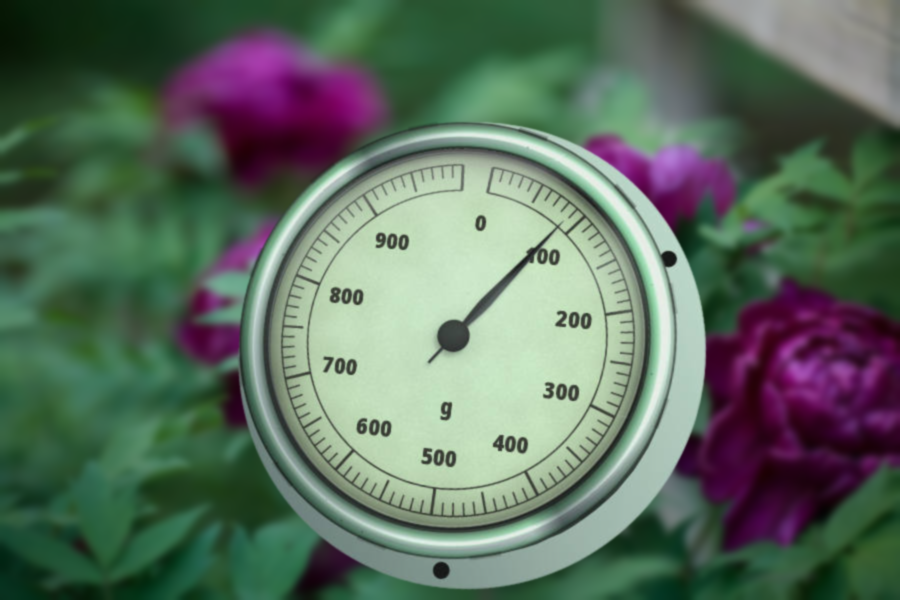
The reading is 90 g
